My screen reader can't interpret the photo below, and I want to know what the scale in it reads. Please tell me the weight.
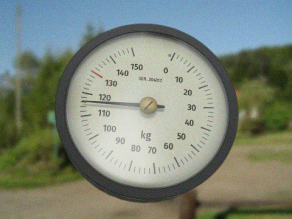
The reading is 116 kg
